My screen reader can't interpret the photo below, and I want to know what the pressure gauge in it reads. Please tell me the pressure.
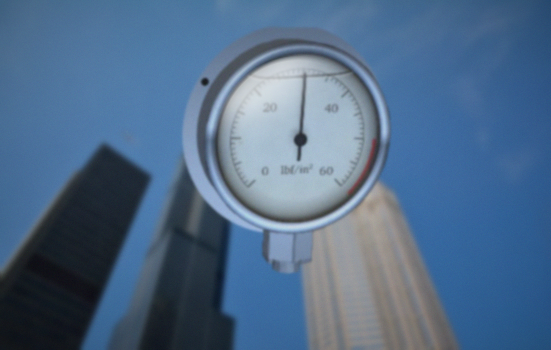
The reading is 30 psi
